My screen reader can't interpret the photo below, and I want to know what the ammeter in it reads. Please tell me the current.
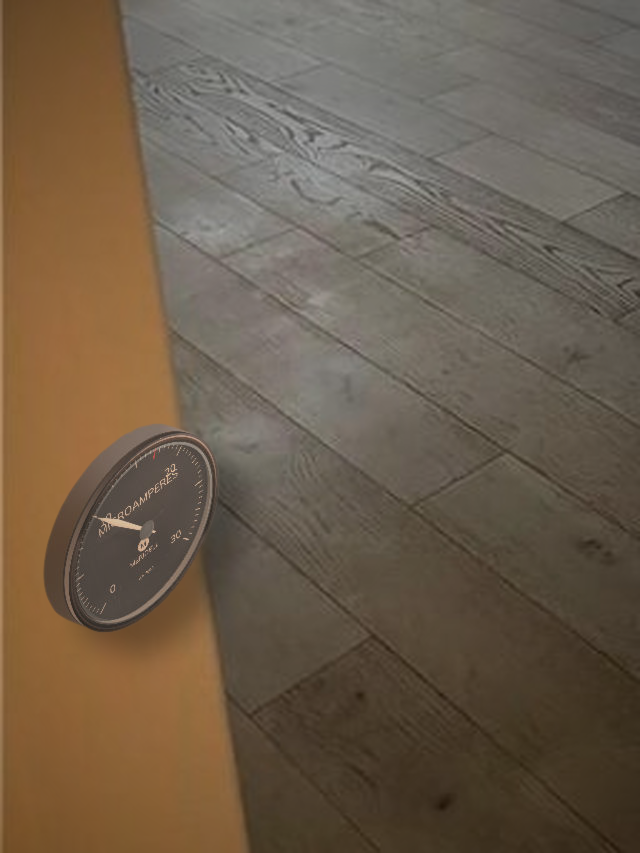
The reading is 10 µA
